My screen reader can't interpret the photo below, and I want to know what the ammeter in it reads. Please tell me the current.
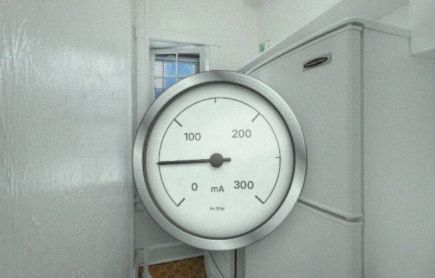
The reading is 50 mA
